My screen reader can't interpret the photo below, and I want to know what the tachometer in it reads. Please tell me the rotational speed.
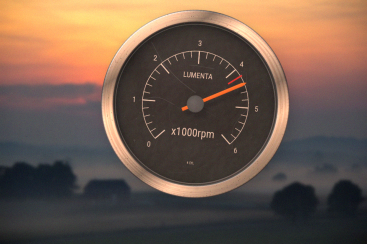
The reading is 4400 rpm
